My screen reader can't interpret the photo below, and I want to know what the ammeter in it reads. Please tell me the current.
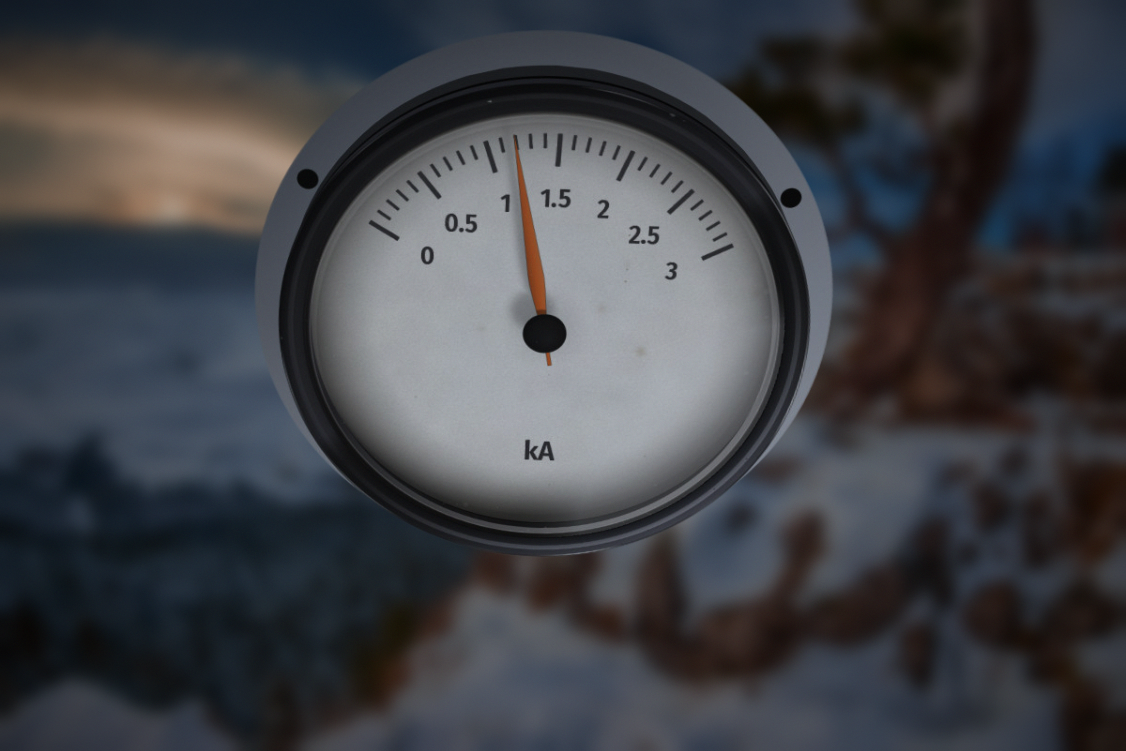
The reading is 1.2 kA
